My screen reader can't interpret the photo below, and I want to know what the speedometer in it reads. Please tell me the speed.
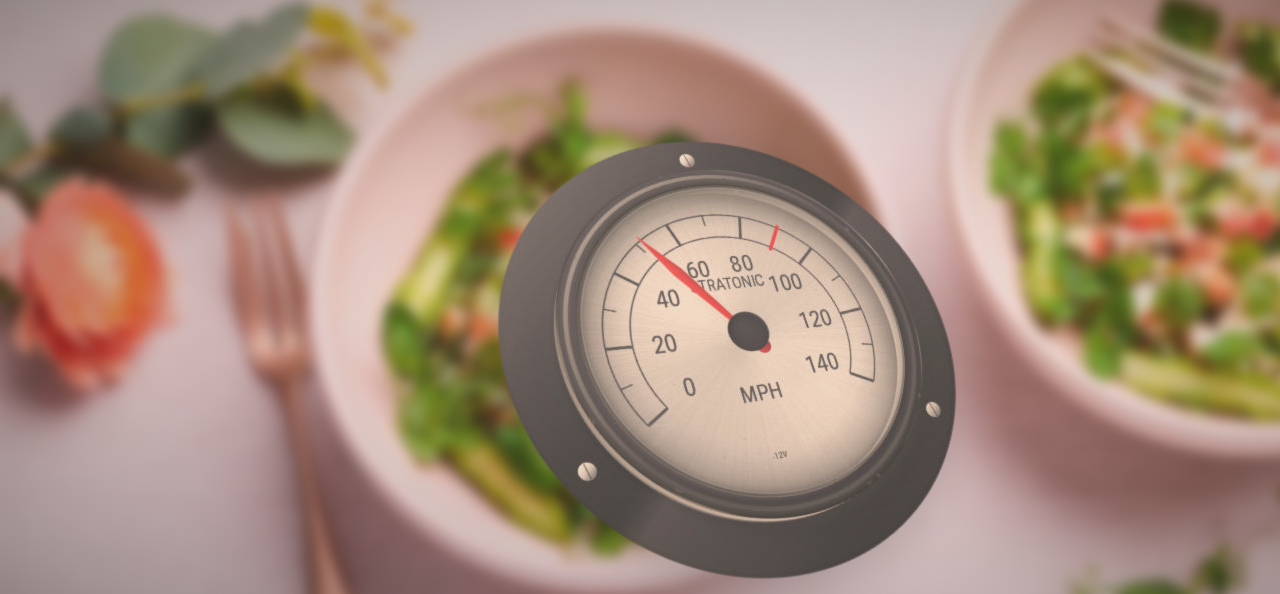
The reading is 50 mph
